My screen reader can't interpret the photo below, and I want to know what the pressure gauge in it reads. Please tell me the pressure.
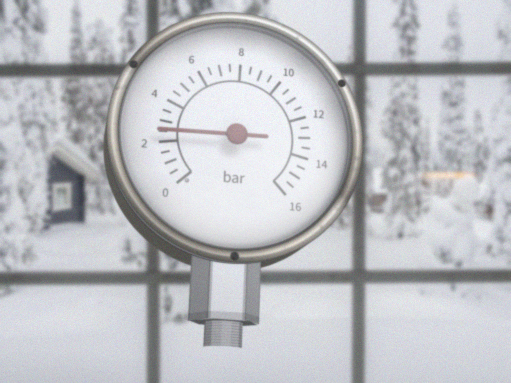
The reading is 2.5 bar
